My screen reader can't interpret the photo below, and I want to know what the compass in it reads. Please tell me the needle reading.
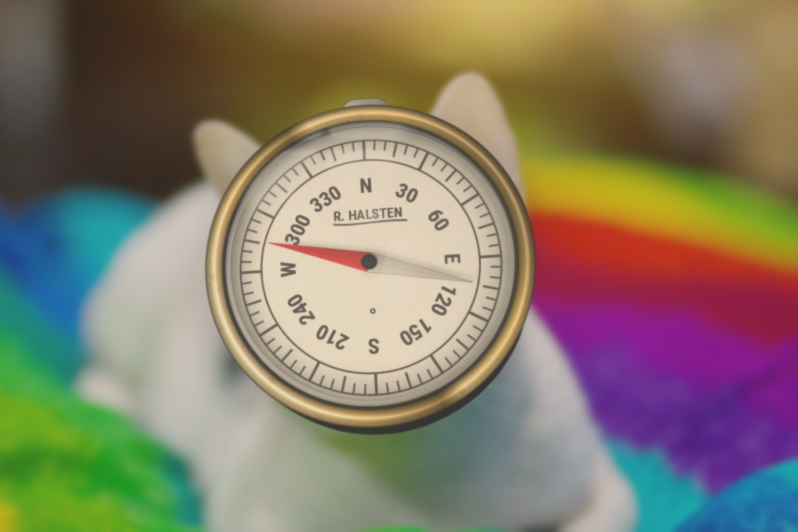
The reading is 285 °
